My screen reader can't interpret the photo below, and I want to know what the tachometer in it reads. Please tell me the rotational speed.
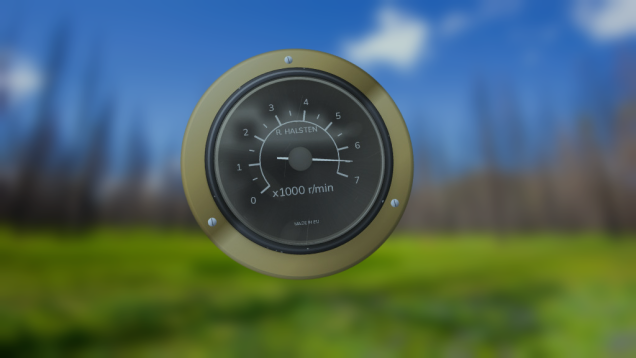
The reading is 6500 rpm
